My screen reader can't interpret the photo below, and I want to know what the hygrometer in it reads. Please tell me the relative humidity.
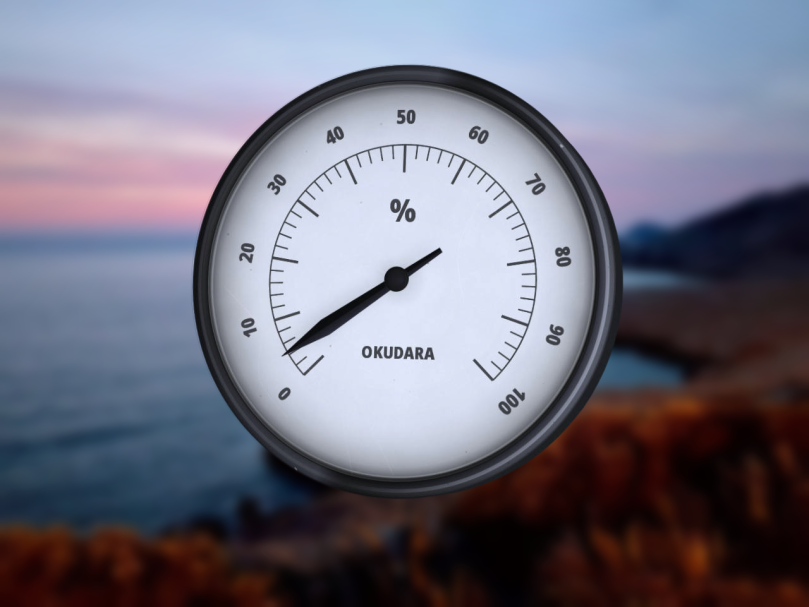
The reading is 4 %
